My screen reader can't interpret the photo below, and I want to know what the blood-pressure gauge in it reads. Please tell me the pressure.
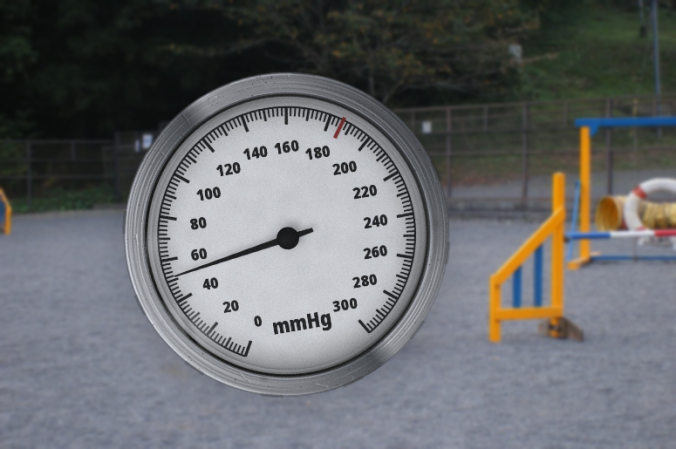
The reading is 52 mmHg
